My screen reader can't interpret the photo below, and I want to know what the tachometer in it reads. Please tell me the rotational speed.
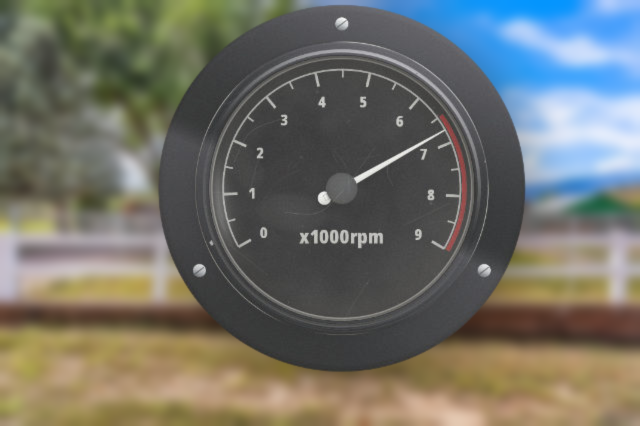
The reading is 6750 rpm
